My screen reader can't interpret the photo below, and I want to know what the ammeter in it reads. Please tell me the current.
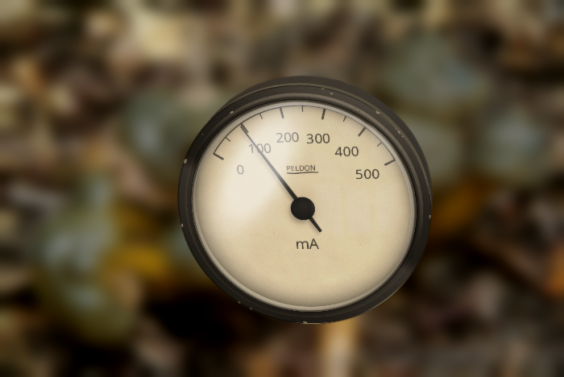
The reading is 100 mA
